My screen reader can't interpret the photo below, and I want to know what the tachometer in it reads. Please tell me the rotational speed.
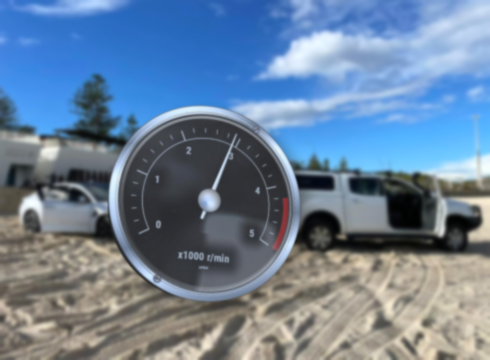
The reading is 2900 rpm
